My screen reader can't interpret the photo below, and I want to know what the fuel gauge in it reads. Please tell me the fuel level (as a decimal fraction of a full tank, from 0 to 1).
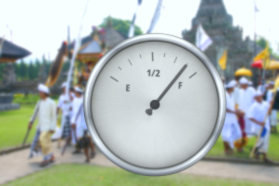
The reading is 0.875
